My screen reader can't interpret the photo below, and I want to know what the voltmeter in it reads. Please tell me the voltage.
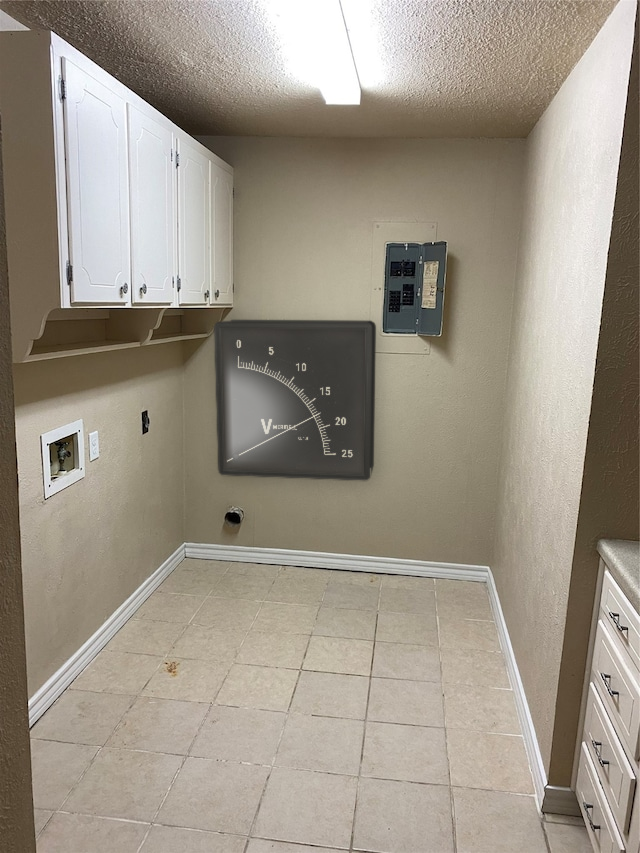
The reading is 17.5 V
